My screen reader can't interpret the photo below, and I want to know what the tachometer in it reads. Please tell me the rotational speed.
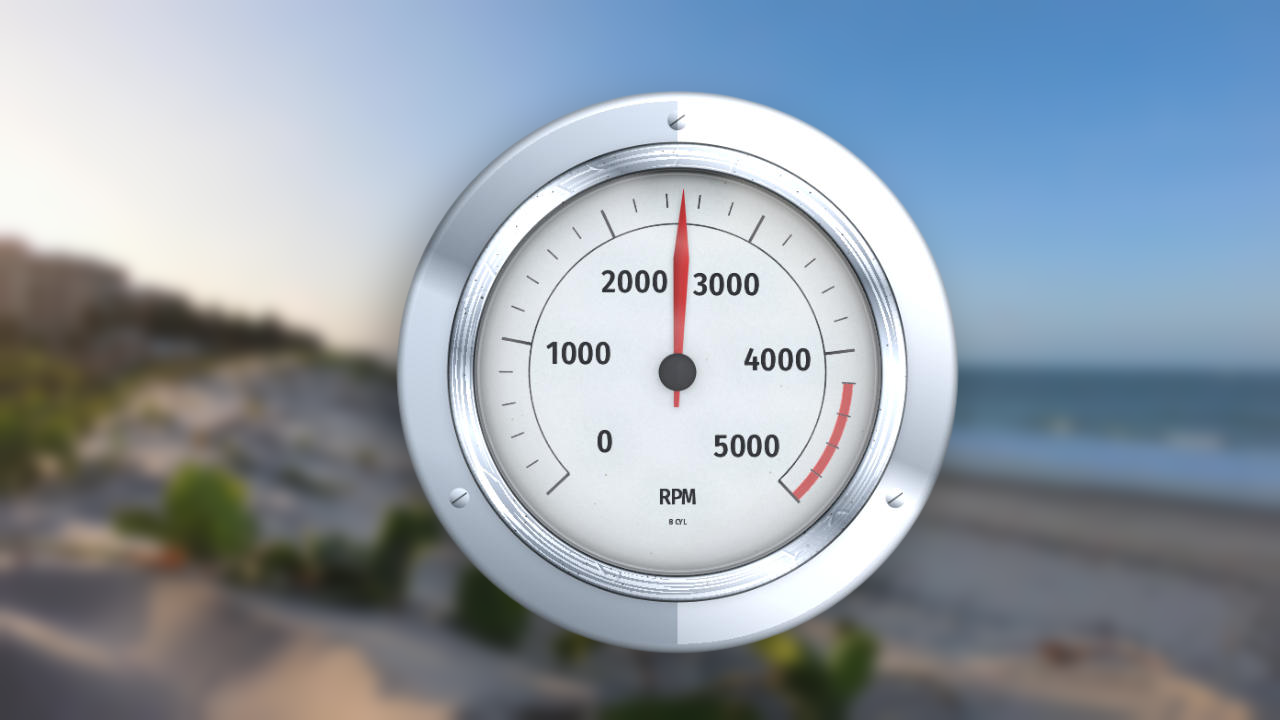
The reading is 2500 rpm
